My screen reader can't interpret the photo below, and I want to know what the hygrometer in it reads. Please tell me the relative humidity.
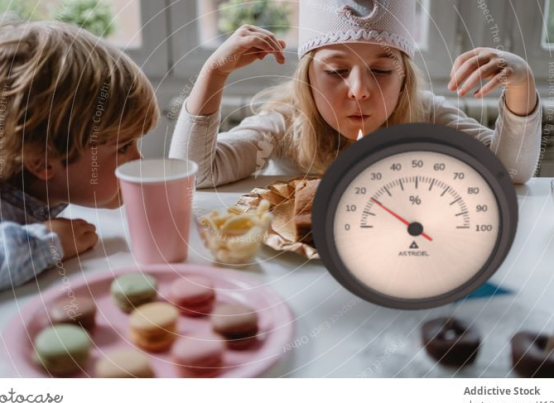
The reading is 20 %
